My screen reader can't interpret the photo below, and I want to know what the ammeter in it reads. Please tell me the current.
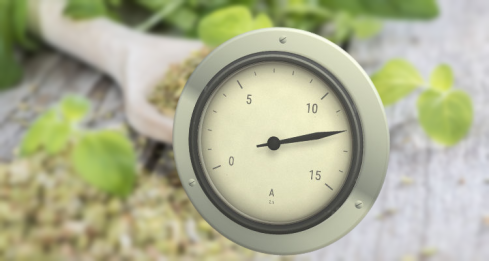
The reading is 12 A
